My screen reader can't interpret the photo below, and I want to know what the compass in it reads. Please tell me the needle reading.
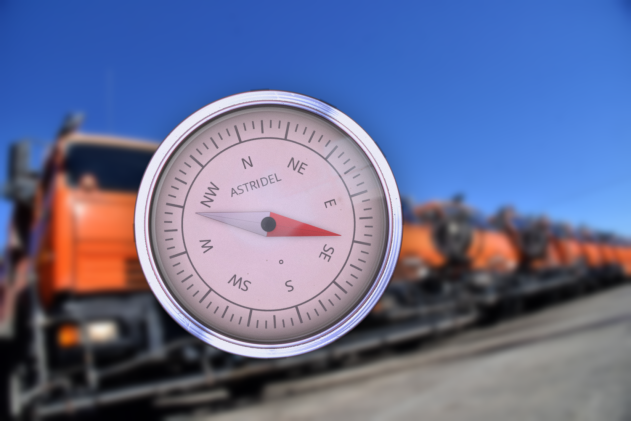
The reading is 117.5 °
